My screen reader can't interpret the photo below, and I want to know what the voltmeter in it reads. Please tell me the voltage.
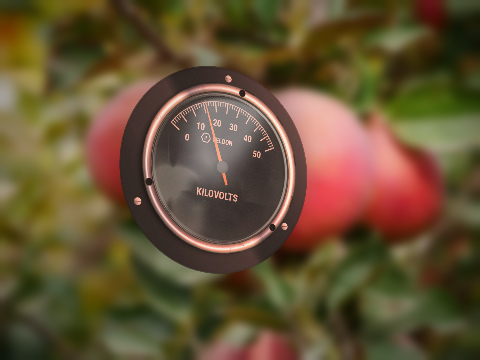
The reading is 15 kV
